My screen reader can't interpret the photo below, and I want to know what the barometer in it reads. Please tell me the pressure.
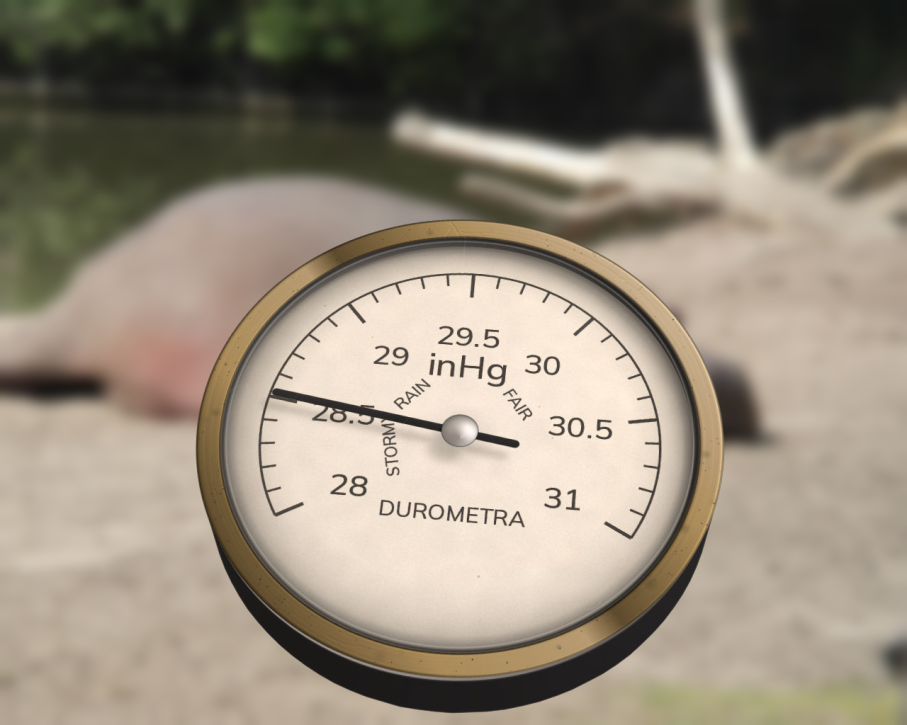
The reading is 28.5 inHg
